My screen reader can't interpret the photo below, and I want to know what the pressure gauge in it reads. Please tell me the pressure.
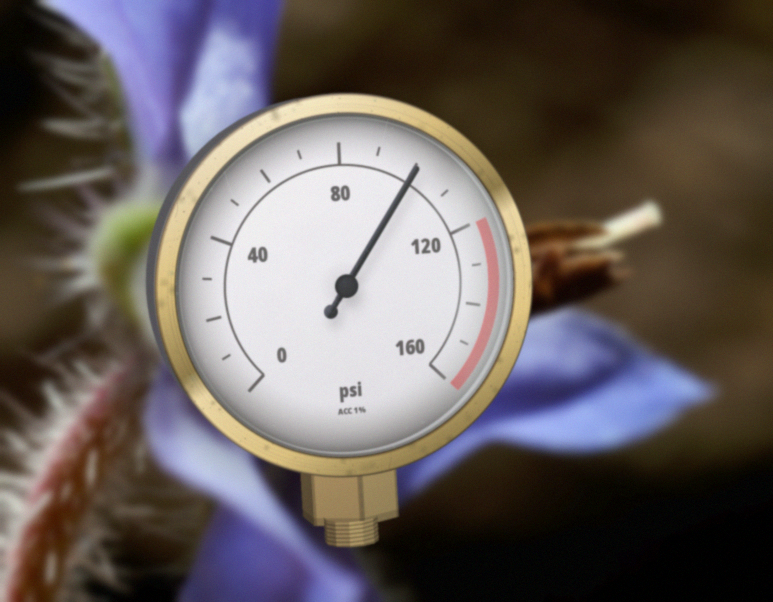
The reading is 100 psi
